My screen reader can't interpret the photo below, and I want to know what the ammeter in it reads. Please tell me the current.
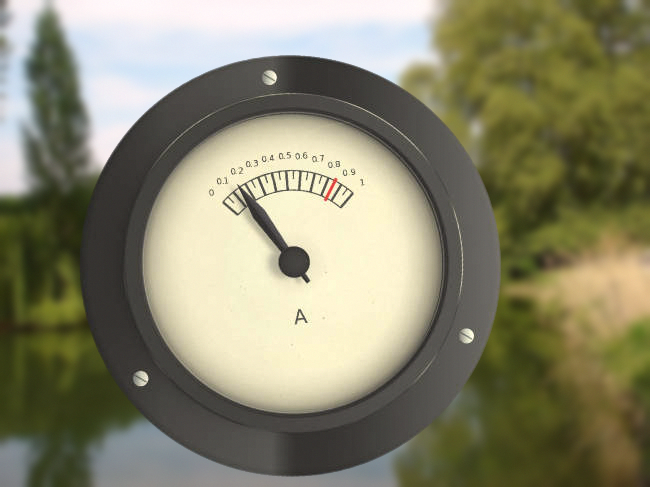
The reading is 0.15 A
